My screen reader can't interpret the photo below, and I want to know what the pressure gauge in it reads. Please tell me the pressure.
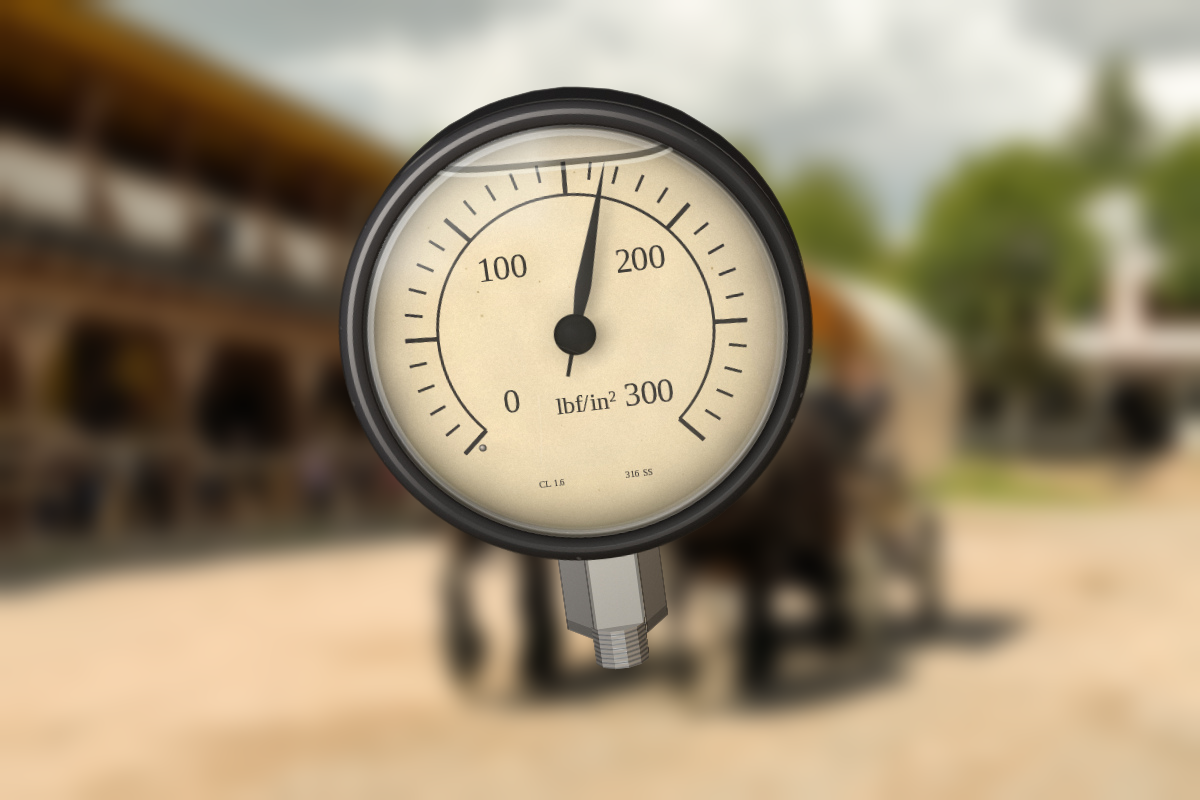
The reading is 165 psi
